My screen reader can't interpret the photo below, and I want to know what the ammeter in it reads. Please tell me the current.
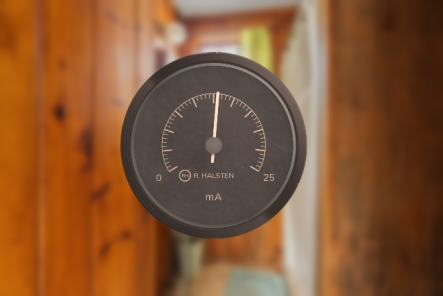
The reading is 13 mA
